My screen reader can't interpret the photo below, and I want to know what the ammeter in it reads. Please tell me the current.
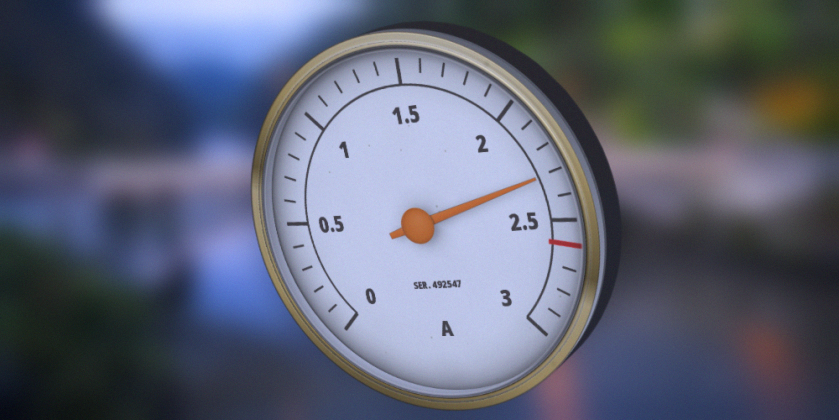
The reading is 2.3 A
